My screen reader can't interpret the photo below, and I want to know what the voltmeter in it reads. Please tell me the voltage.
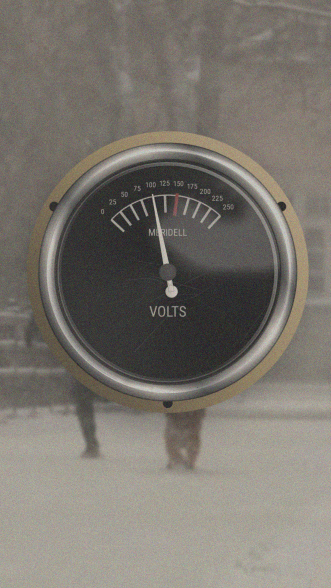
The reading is 100 V
